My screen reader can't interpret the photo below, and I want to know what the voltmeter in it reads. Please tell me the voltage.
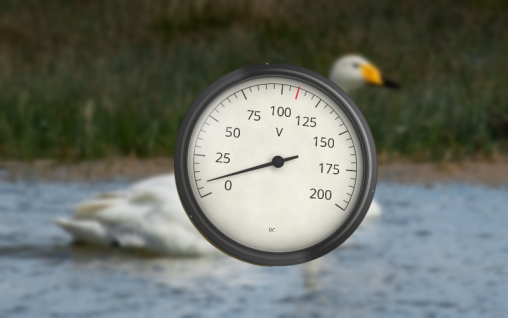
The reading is 7.5 V
